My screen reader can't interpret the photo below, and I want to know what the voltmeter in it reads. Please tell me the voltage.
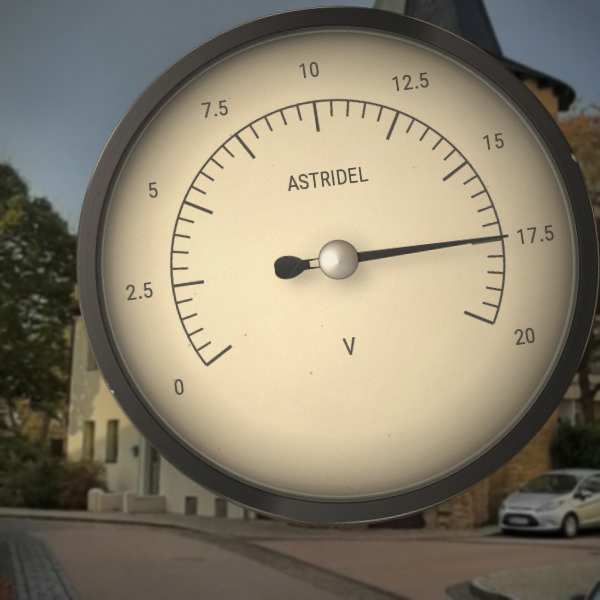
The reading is 17.5 V
